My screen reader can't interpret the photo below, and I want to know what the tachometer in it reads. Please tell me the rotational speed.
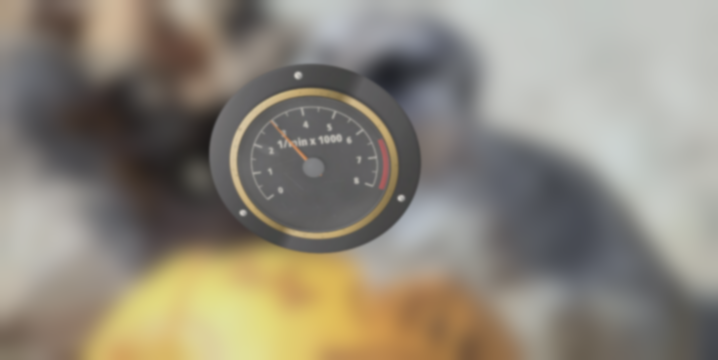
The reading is 3000 rpm
